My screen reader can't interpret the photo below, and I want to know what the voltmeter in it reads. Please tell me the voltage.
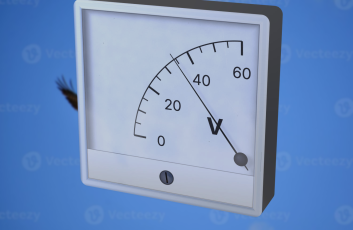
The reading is 35 V
